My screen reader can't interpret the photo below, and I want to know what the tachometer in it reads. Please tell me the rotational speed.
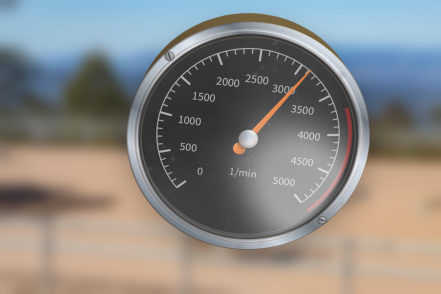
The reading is 3100 rpm
